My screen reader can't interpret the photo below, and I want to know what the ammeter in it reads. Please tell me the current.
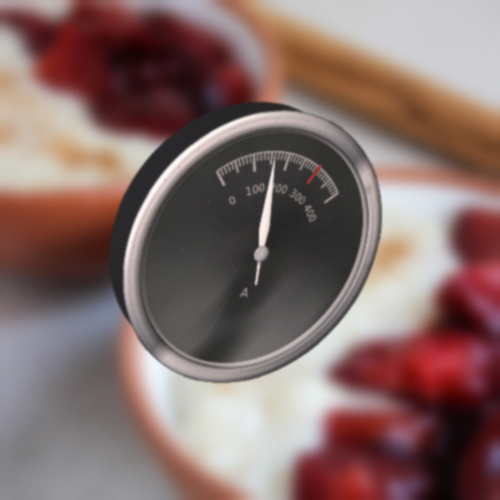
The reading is 150 A
